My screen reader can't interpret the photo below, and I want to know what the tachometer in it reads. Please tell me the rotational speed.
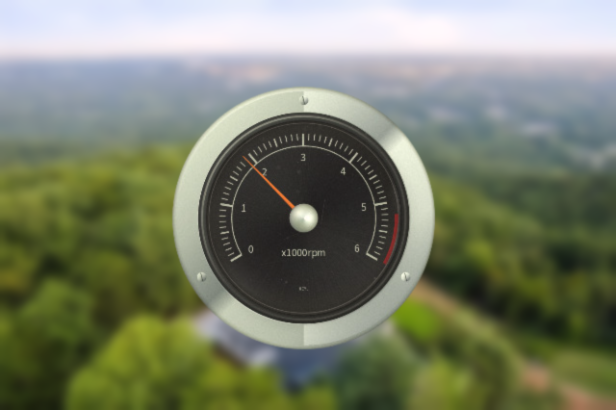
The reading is 1900 rpm
